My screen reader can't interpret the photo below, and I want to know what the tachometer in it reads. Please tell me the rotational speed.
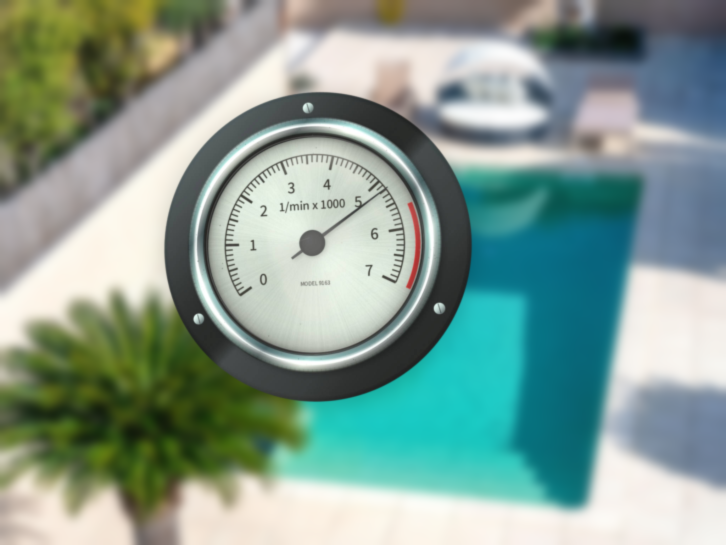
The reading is 5200 rpm
